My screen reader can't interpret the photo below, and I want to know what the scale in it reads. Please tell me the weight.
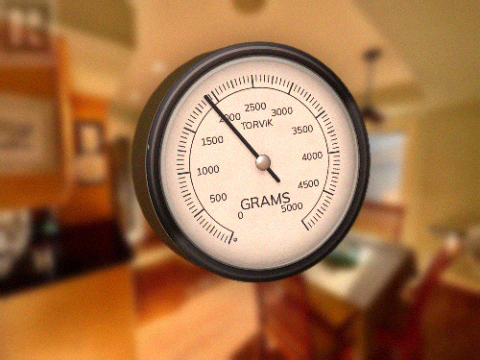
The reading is 1900 g
